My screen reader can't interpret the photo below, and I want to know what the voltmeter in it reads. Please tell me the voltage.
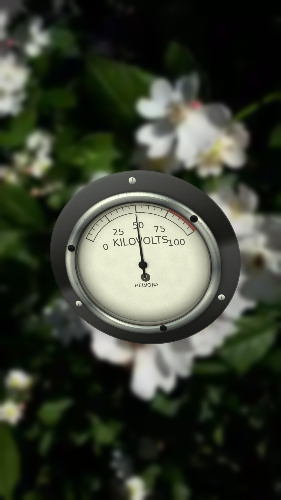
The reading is 50 kV
